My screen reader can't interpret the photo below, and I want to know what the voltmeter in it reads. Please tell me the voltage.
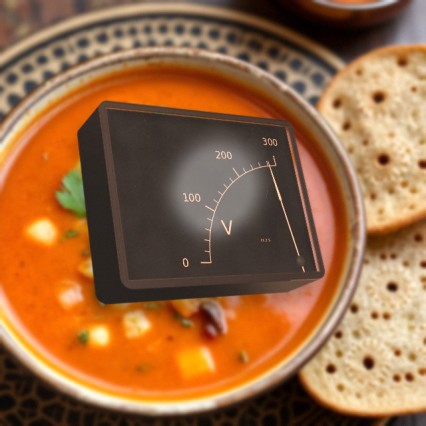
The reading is 280 V
